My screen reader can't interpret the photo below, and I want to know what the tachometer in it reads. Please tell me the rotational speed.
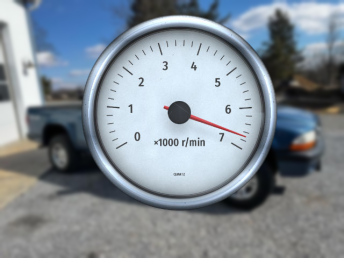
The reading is 6700 rpm
